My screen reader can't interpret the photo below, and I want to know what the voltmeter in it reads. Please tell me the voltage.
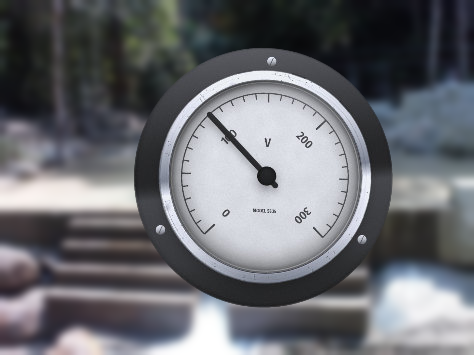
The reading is 100 V
